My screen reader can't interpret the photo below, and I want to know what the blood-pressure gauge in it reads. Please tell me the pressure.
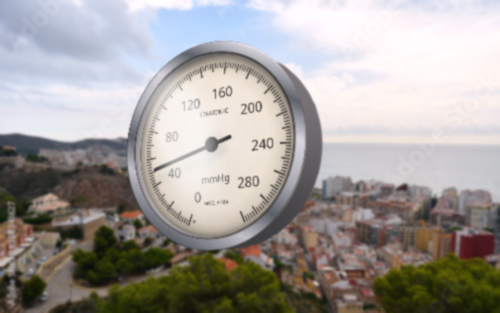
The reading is 50 mmHg
